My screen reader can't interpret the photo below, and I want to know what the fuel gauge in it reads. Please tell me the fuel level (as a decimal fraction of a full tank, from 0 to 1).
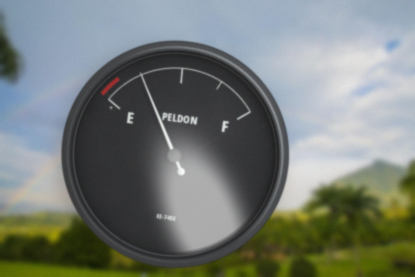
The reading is 0.25
